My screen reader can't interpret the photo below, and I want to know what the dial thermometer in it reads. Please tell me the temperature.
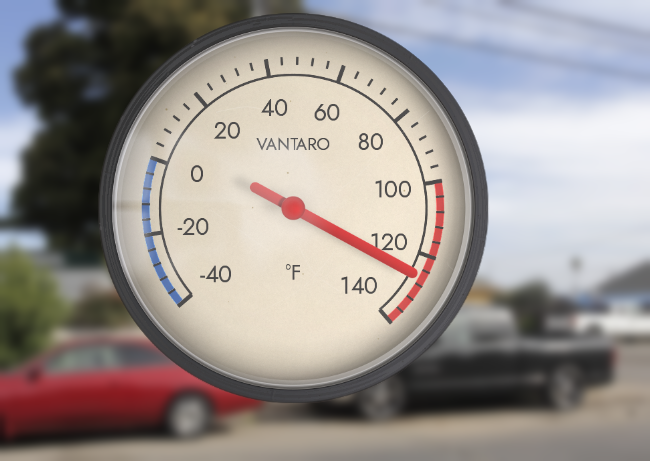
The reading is 126 °F
